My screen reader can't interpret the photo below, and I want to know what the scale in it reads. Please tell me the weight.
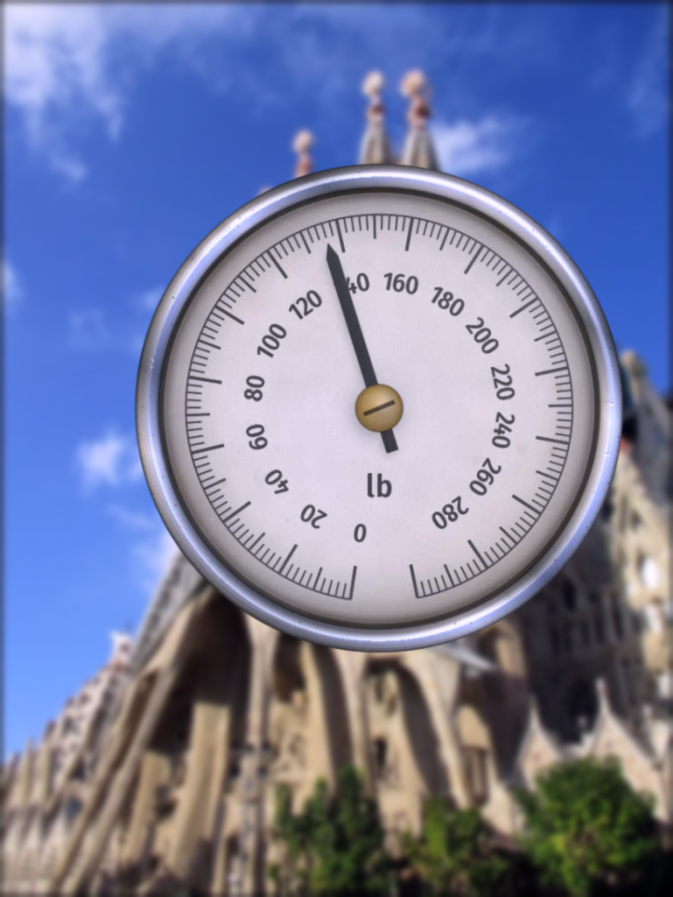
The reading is 136 lb
